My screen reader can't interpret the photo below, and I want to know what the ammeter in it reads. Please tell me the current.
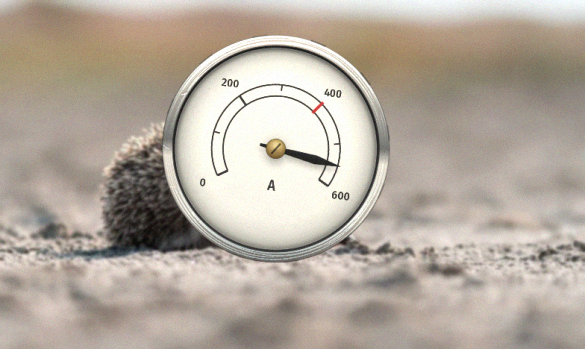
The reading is 550 A
